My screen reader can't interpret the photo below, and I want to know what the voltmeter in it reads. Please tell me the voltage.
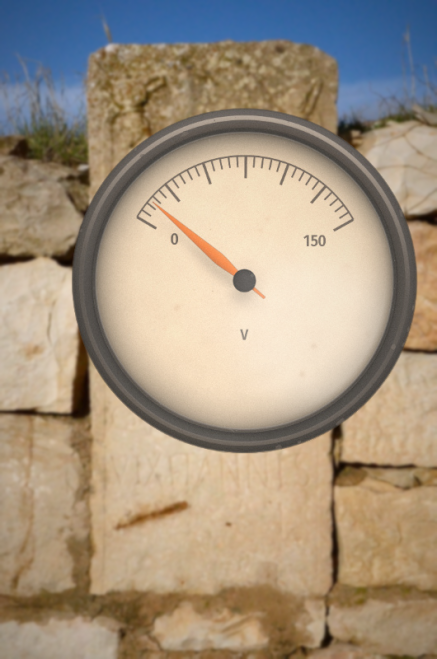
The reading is 12.5 V
